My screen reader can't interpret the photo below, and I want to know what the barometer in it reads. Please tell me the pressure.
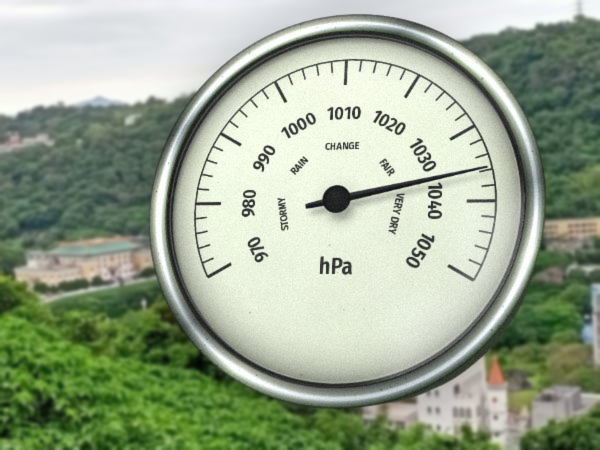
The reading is 1036 hPa
